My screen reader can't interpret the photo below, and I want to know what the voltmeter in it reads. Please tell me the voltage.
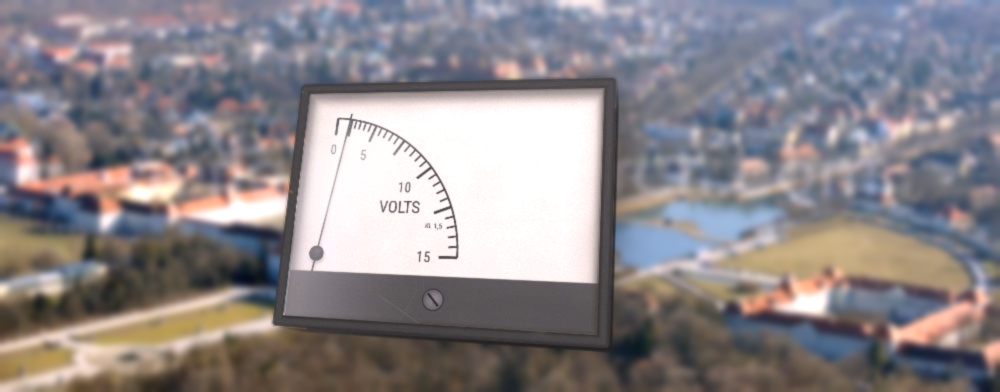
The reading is 2.5 V
